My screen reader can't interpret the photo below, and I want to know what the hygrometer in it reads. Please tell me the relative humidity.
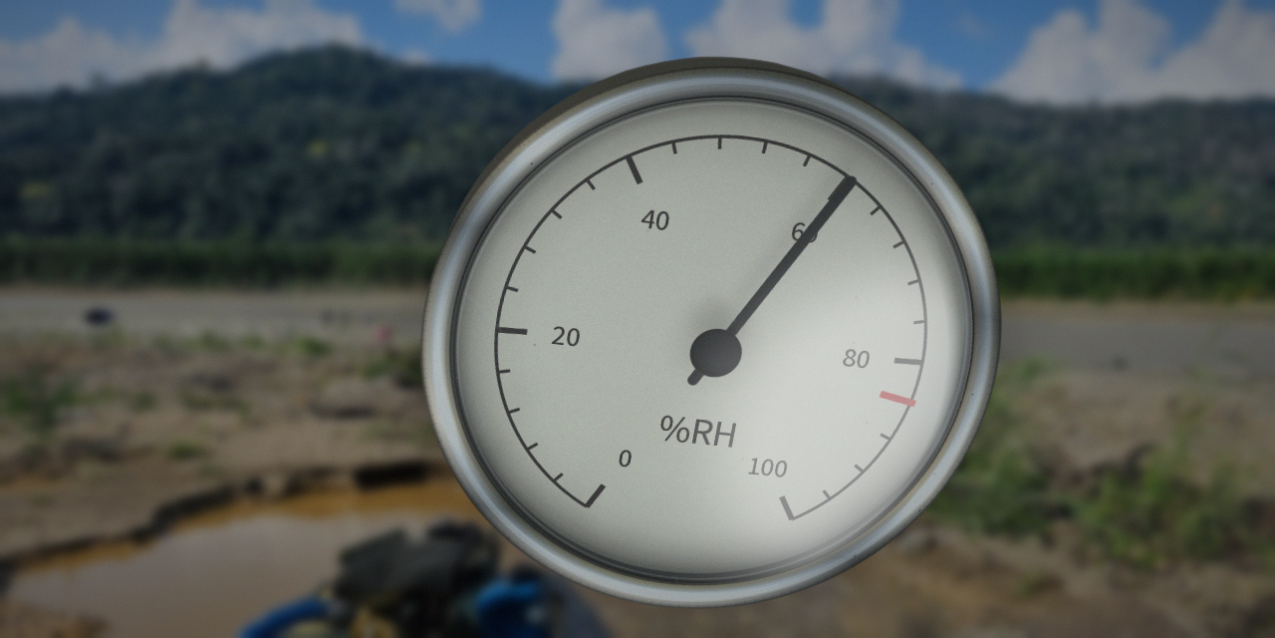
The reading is 60 %
